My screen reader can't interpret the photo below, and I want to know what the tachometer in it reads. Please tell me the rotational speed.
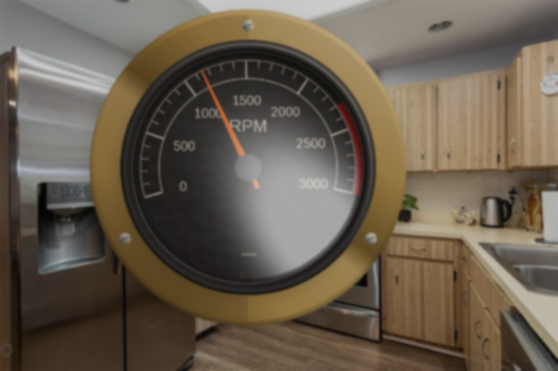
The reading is 1150 rpm
